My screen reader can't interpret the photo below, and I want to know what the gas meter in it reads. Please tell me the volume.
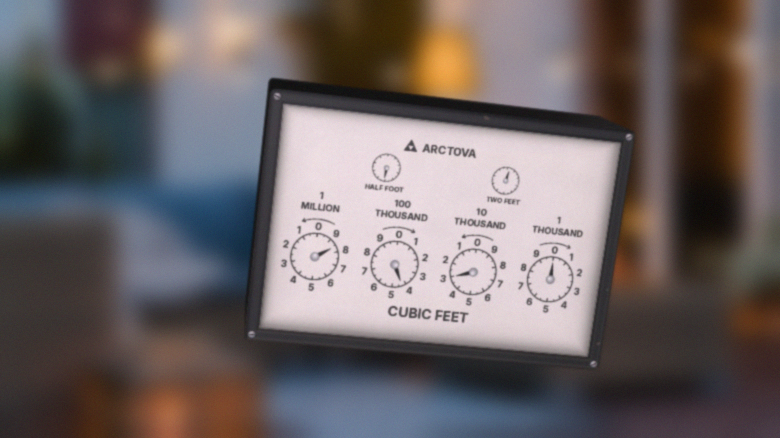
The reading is 843000 ft³
